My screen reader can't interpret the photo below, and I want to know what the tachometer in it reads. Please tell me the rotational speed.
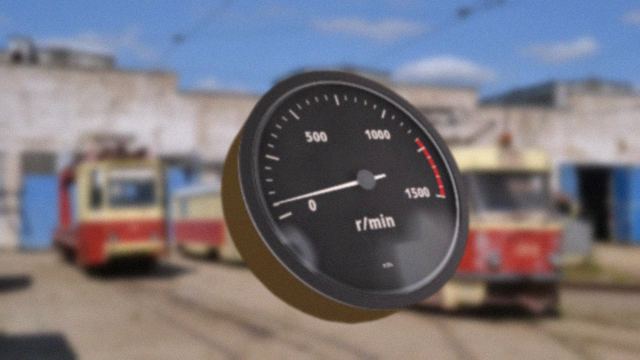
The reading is 50 rpm
